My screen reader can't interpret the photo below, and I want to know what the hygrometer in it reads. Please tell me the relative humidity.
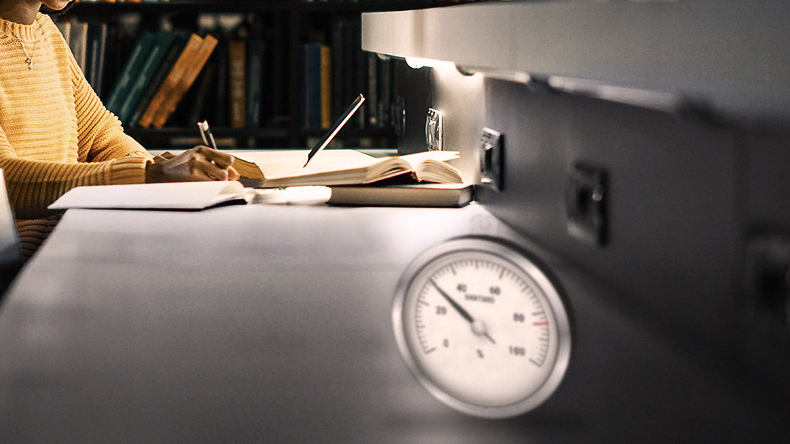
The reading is 30 %
